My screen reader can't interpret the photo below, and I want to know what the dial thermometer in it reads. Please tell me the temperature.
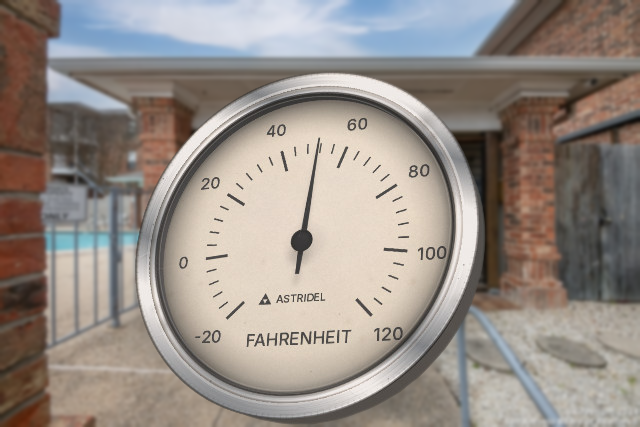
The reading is 52 °F
